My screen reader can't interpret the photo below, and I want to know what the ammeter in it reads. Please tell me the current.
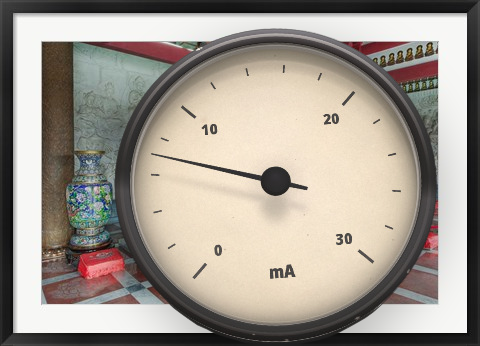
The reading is 7 mA
